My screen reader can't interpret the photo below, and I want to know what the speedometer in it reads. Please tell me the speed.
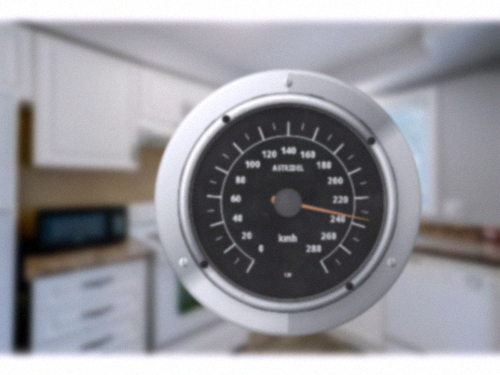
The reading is 235 km/h
